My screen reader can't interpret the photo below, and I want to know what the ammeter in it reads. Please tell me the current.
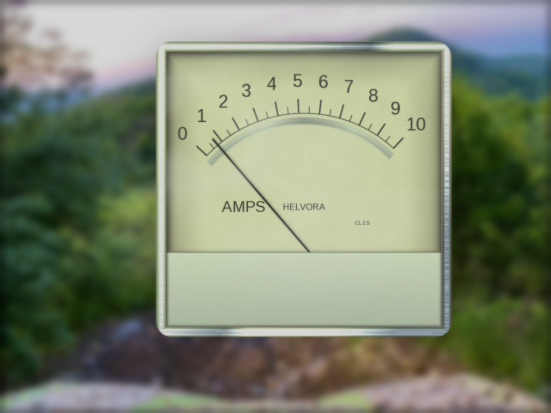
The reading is 0.75 A
